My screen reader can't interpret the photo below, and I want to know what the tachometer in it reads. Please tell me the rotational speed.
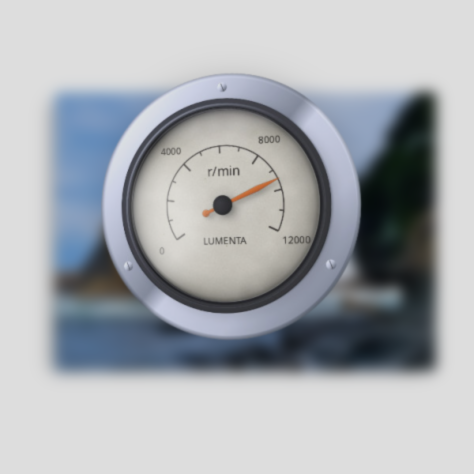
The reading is 9500 rpm
